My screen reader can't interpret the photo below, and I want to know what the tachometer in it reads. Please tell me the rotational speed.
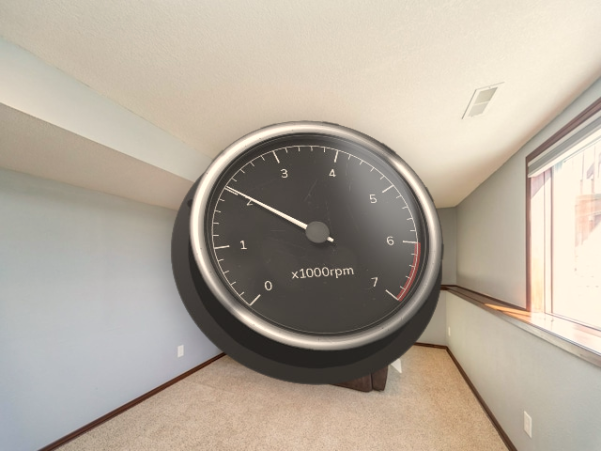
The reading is 2000 rpm
